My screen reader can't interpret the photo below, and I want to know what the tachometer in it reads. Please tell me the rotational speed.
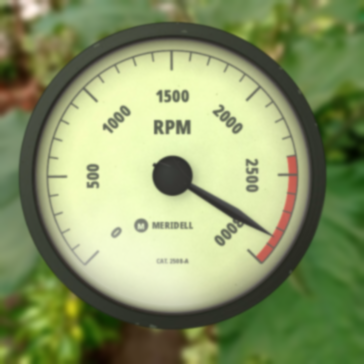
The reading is 2850 rpm
